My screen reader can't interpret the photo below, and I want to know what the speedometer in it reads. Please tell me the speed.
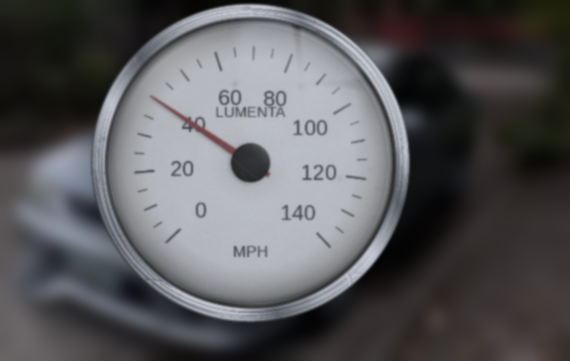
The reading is 40 mph
